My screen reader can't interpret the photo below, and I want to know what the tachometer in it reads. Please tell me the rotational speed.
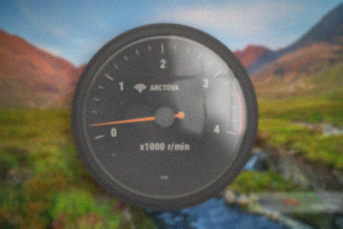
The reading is 200 rpm
